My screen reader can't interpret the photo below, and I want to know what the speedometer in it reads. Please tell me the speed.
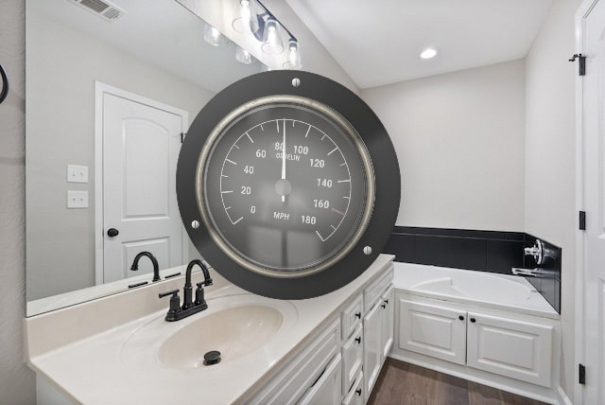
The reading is 85 mph
